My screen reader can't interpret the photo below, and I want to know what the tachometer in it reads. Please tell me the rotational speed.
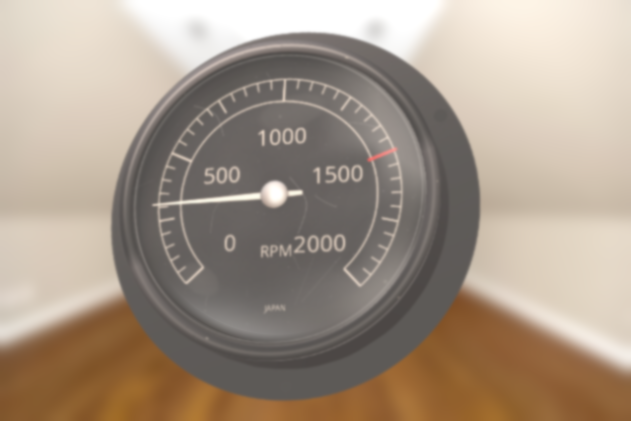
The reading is 300 rpm
